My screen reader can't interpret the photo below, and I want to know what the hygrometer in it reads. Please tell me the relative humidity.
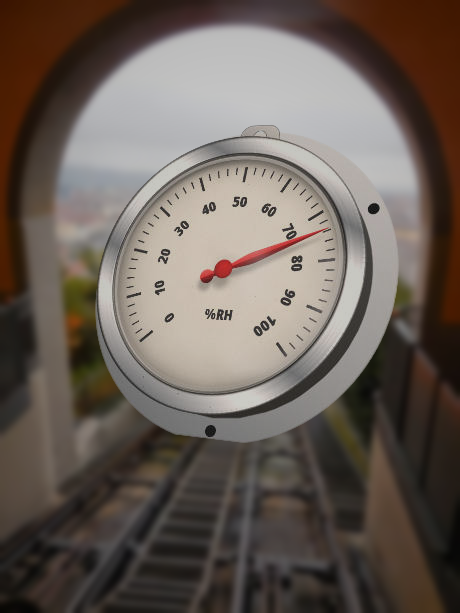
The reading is 74 %
